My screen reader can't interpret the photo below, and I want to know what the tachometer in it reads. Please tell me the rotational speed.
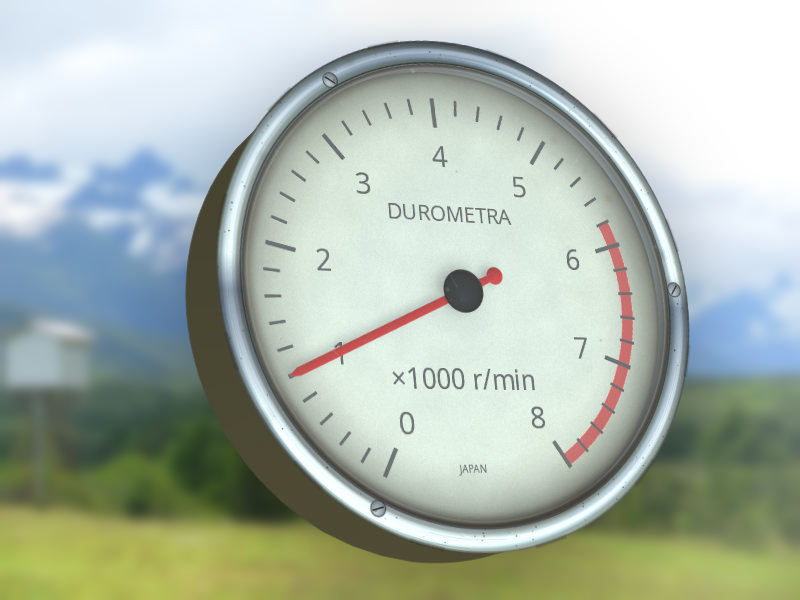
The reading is 1000 rpm
